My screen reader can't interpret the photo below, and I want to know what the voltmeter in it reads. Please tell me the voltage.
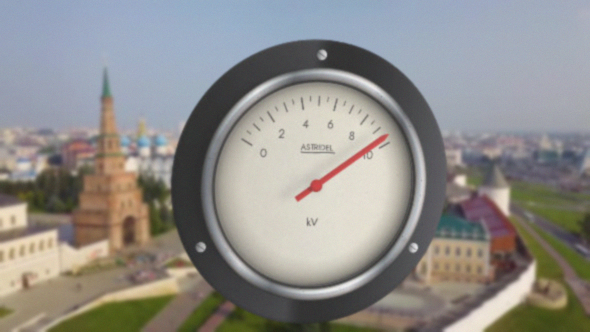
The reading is 9.5 kV
